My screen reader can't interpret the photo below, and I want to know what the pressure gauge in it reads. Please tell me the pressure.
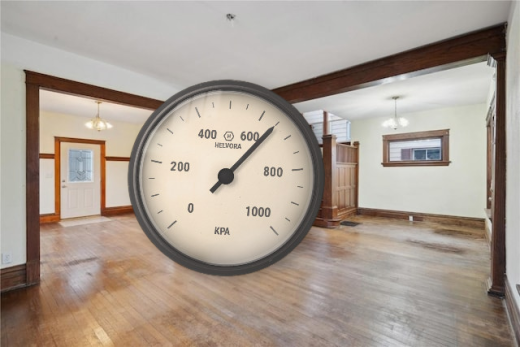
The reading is 650 kPa
